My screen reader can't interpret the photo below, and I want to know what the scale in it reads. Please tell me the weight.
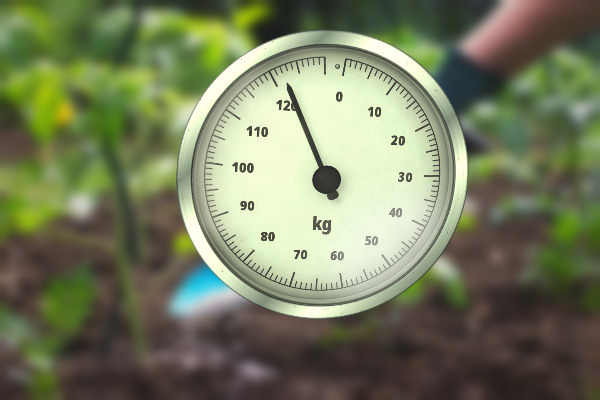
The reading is 122 kg
